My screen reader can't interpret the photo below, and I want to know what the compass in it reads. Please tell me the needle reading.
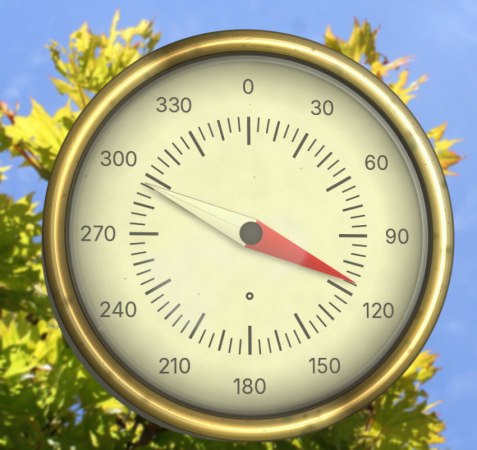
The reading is 115 °
